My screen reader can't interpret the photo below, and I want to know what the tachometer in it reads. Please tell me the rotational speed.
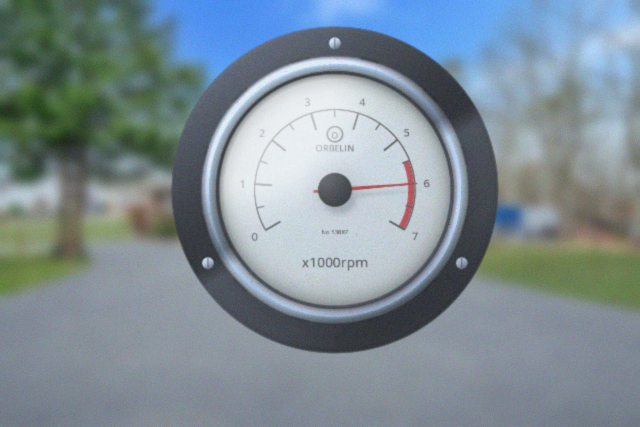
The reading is 6000 rpm
